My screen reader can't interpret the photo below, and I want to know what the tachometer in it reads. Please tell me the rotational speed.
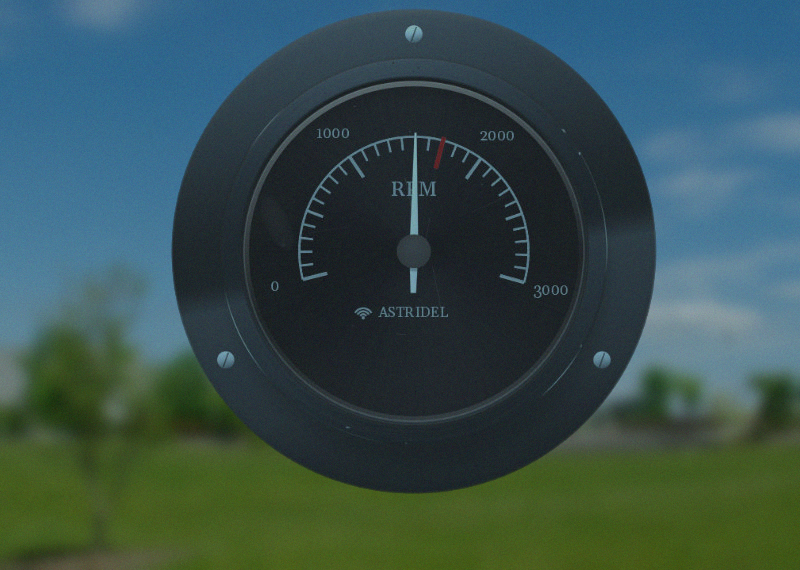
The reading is 1500 rpm
